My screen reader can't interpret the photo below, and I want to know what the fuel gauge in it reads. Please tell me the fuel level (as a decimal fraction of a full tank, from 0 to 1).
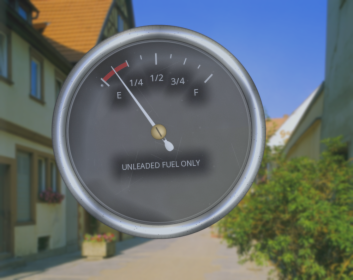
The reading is 0.125
